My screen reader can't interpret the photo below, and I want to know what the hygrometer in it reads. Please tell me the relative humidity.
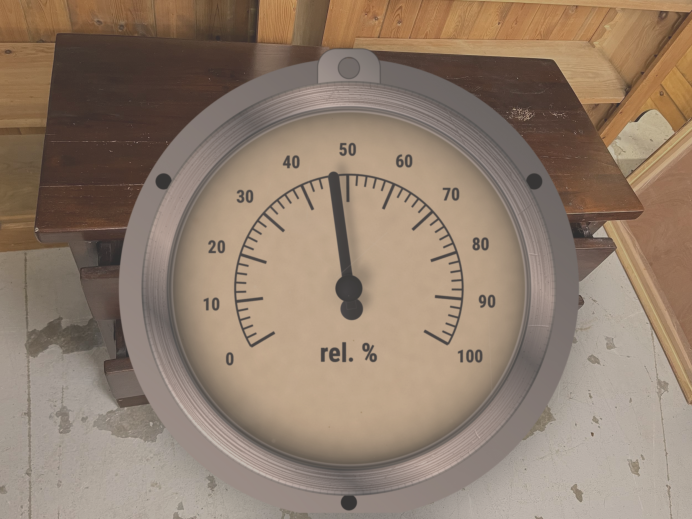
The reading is 47 %
